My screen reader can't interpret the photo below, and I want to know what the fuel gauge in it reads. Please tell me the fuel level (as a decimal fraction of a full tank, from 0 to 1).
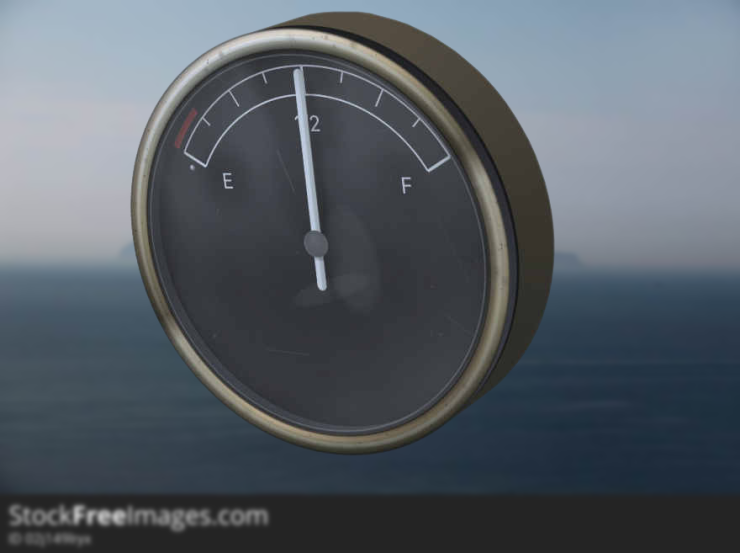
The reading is 0.5
